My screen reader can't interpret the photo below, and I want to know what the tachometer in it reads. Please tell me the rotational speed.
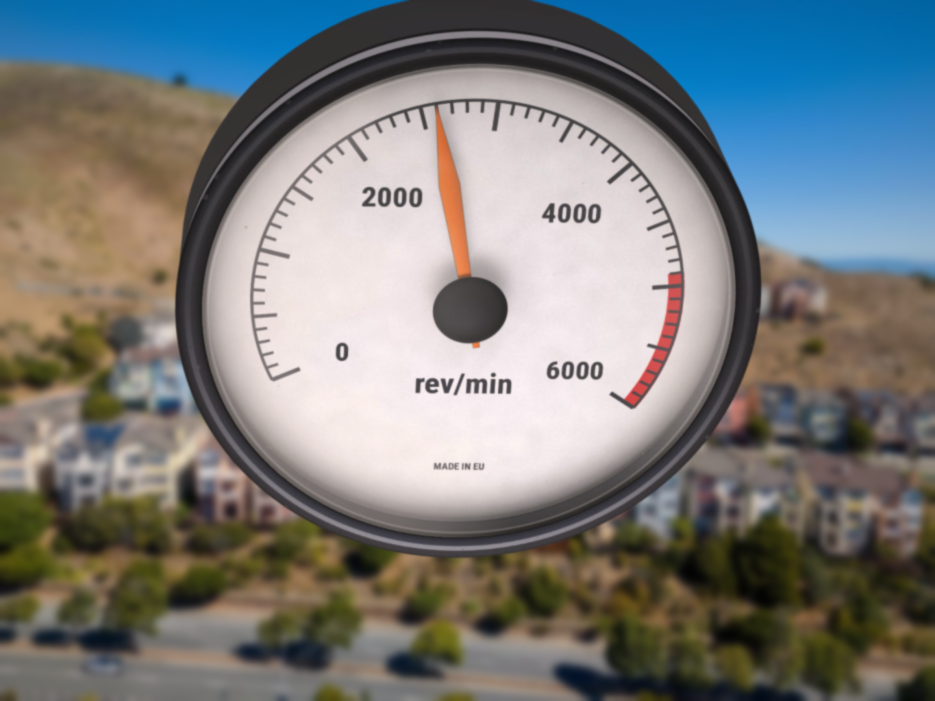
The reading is 2600 rpm
